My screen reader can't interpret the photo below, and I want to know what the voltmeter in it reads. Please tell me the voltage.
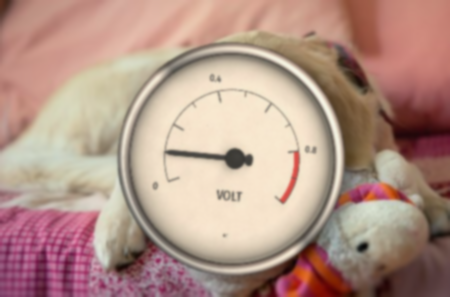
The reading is 0.1 V
